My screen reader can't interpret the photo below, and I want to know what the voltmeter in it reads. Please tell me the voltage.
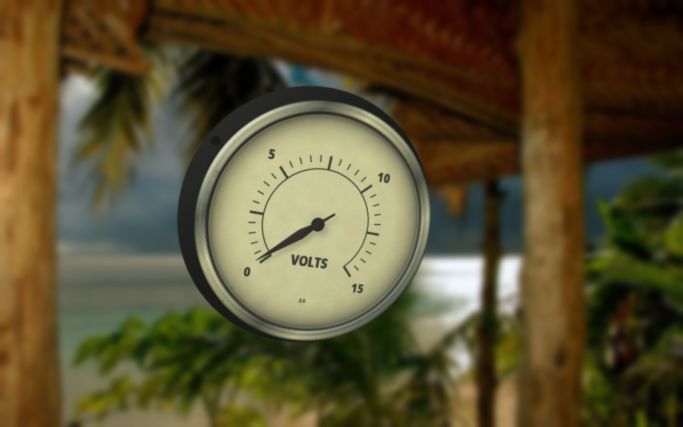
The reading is 0.25 V
